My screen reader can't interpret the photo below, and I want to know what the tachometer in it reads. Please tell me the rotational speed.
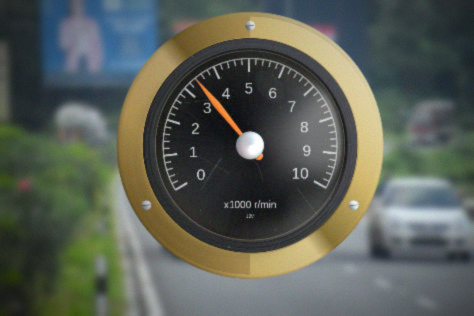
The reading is 3400 rpm
